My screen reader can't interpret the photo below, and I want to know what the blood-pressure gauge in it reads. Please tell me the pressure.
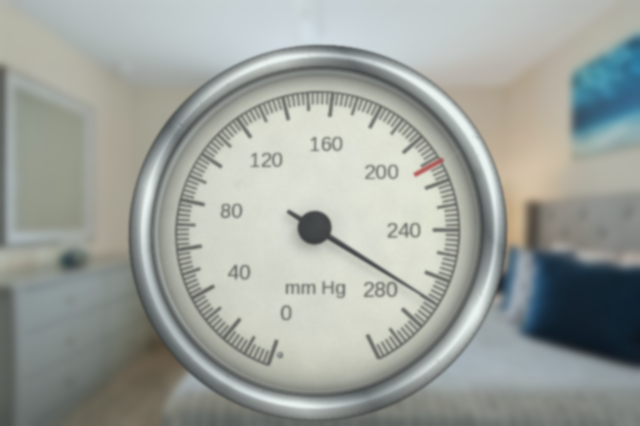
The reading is 270 mmHg
